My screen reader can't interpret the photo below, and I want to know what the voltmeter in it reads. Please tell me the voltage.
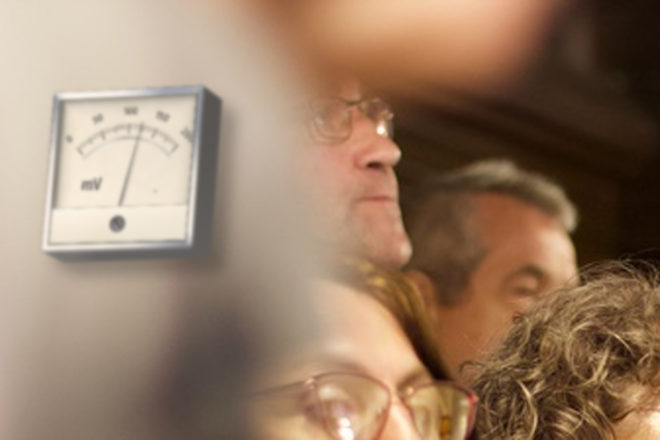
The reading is 125 mV
